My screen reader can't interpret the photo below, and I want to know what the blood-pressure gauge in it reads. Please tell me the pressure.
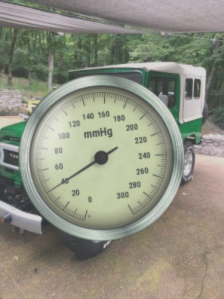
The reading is 40 mmHg
